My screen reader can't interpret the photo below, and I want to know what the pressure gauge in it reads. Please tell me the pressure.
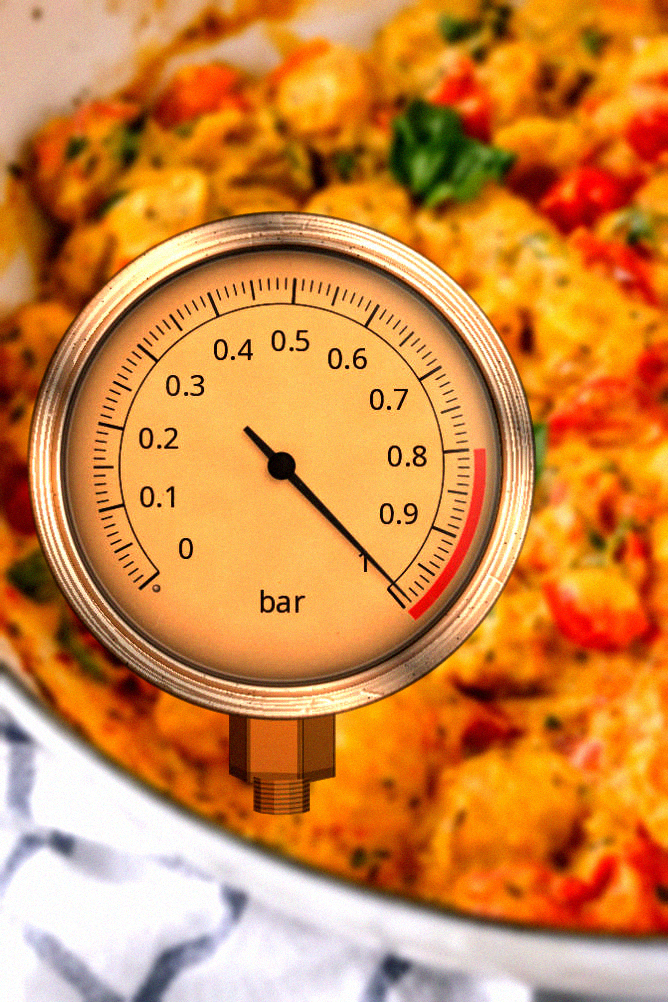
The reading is 0.99 bar
